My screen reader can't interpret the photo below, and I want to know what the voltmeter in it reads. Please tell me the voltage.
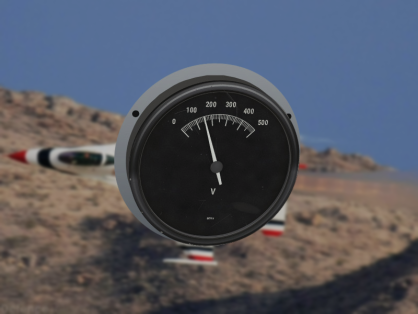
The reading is 150 V
